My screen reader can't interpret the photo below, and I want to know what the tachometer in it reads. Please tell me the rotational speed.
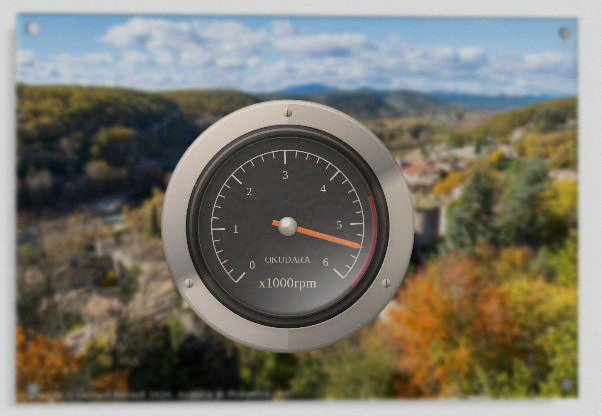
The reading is 5400 rpm
